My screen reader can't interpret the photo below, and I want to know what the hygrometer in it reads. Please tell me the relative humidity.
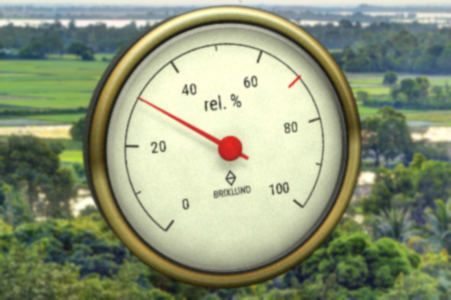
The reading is 30 %
